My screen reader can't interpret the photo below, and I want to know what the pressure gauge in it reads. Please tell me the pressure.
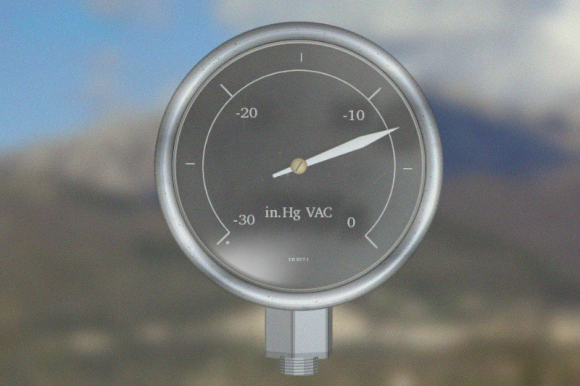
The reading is -7.5 inHg
